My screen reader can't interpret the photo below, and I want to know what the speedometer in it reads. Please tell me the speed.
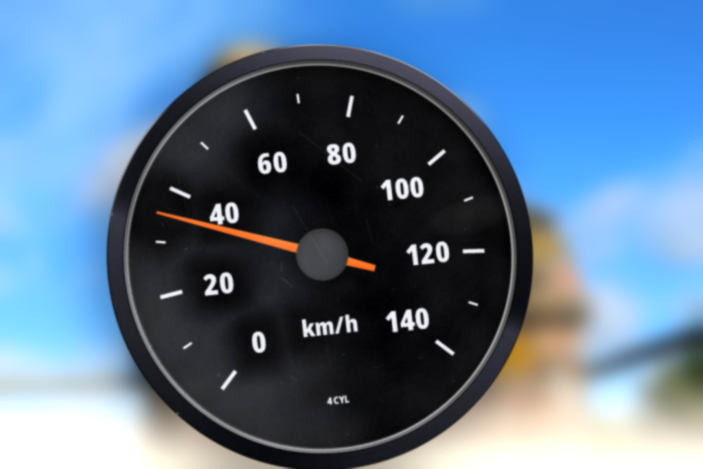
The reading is 35 km/h
